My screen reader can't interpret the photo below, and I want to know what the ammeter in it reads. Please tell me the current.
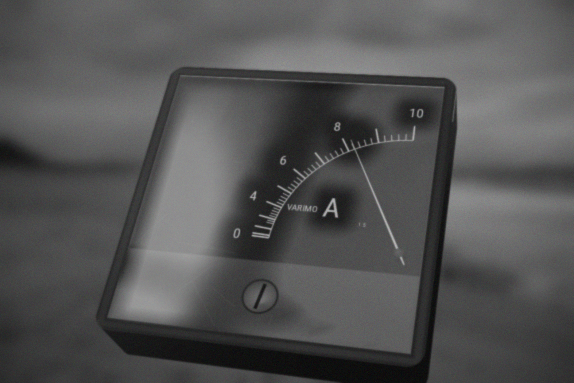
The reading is 8.2 A
